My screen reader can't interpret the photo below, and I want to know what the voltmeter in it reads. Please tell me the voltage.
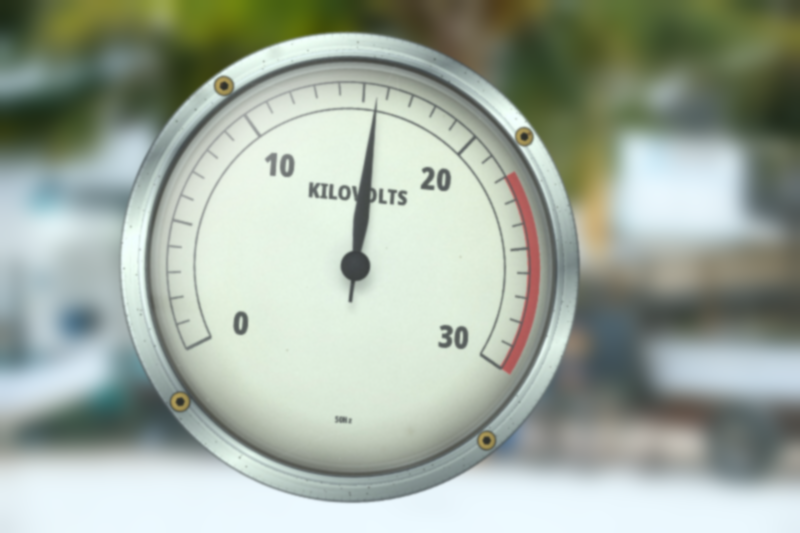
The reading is 15.5 kV
